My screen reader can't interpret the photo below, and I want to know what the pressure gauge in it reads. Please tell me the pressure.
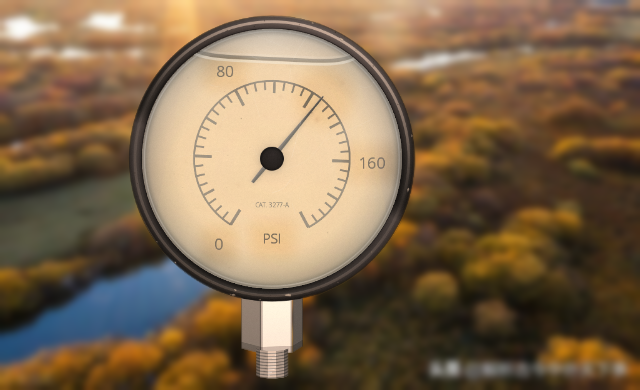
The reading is 125 psi
